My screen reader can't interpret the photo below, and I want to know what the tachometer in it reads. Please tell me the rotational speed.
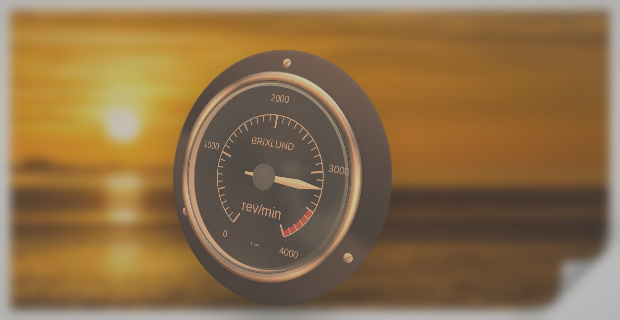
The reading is 3200 rpm
